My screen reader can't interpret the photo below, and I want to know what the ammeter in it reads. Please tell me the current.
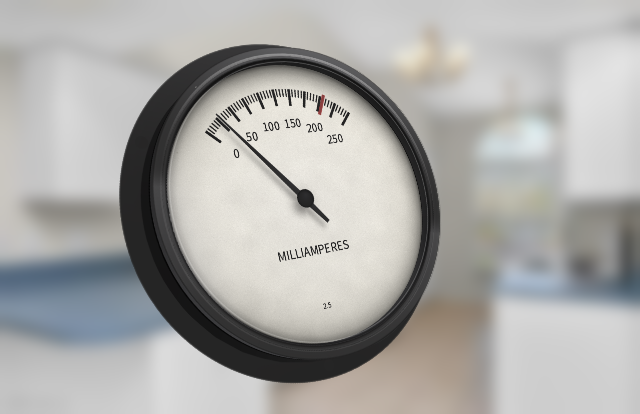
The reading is 25 mA
